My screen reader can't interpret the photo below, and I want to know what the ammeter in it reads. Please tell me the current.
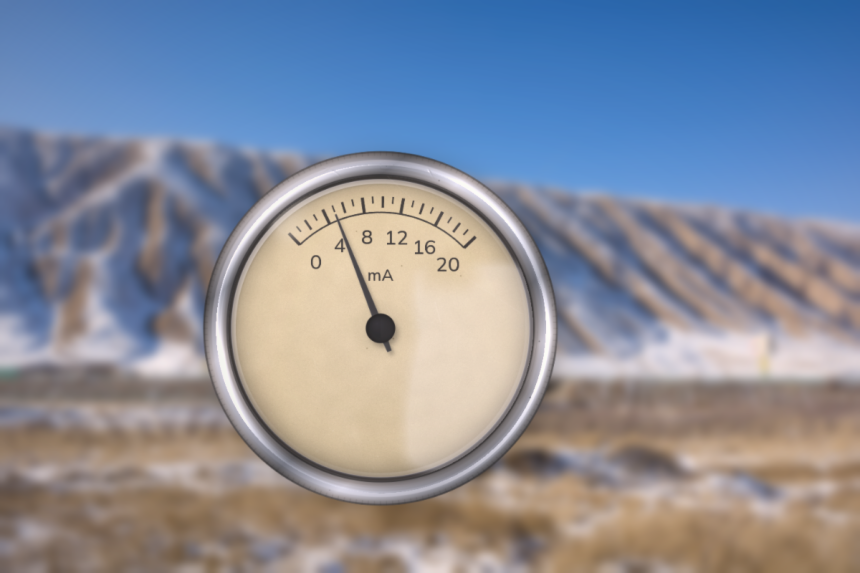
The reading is 5 mA
